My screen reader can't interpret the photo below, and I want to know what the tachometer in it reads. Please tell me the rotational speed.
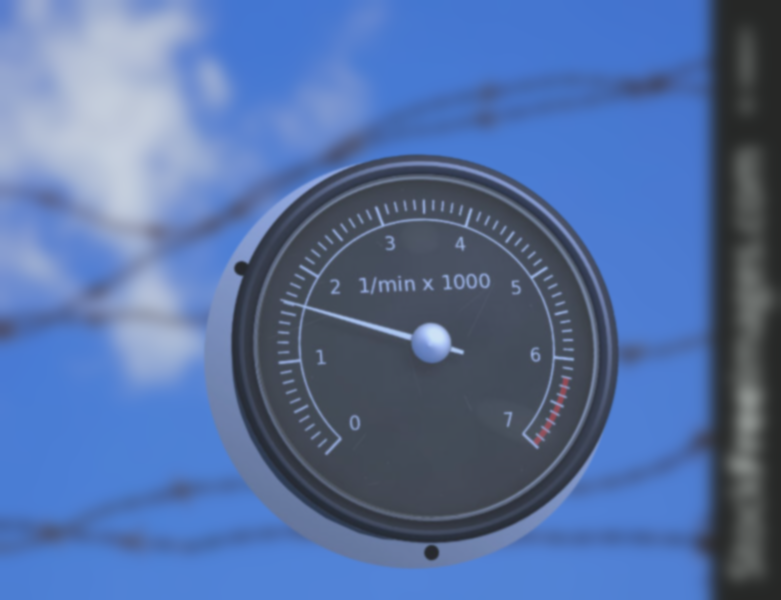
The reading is 1600 rpm
